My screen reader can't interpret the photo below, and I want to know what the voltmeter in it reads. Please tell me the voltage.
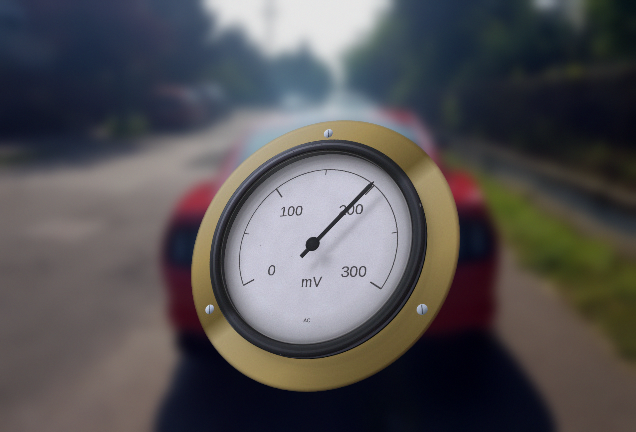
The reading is 200 mV
